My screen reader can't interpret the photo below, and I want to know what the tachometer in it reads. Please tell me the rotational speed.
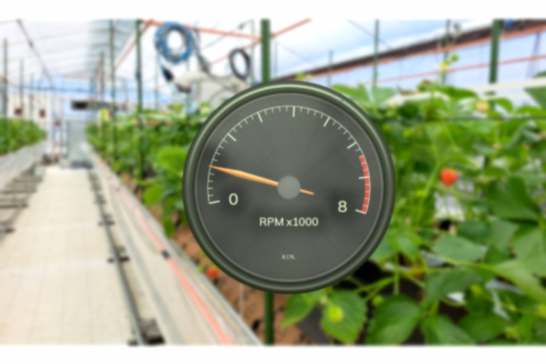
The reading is 1000 rpm
